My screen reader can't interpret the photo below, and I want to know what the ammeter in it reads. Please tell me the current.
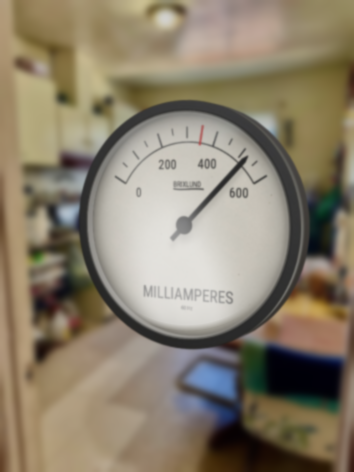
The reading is 525 mA
